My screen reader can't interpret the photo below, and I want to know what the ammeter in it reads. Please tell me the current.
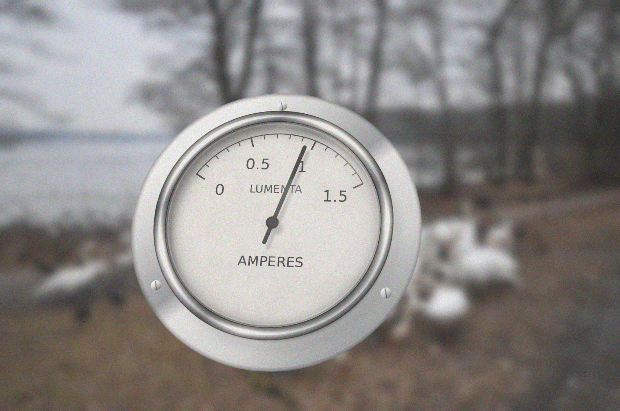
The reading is 0.95 A
